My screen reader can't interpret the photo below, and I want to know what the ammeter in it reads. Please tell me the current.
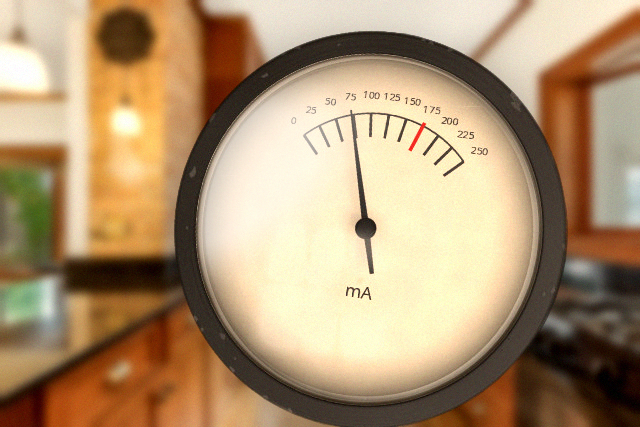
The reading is 75 mA
